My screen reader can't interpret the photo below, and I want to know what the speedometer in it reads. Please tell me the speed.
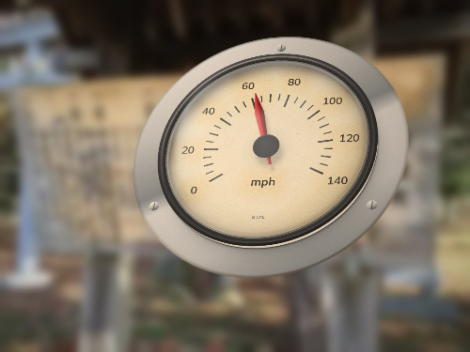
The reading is 62.5 mph
